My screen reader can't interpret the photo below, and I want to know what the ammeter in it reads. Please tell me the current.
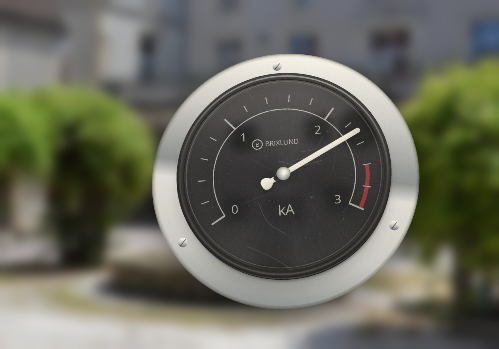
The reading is 2.3 kA
